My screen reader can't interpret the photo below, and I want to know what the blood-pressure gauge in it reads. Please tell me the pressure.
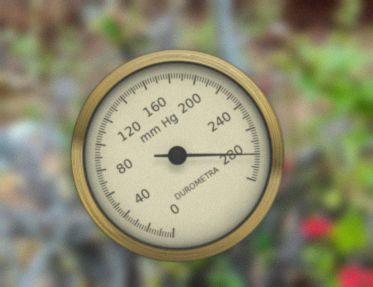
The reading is 280 mmHg
